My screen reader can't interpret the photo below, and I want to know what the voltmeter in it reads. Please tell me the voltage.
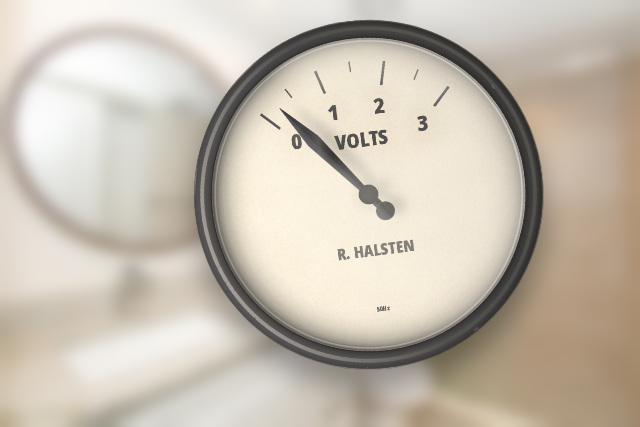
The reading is 0.25 V
